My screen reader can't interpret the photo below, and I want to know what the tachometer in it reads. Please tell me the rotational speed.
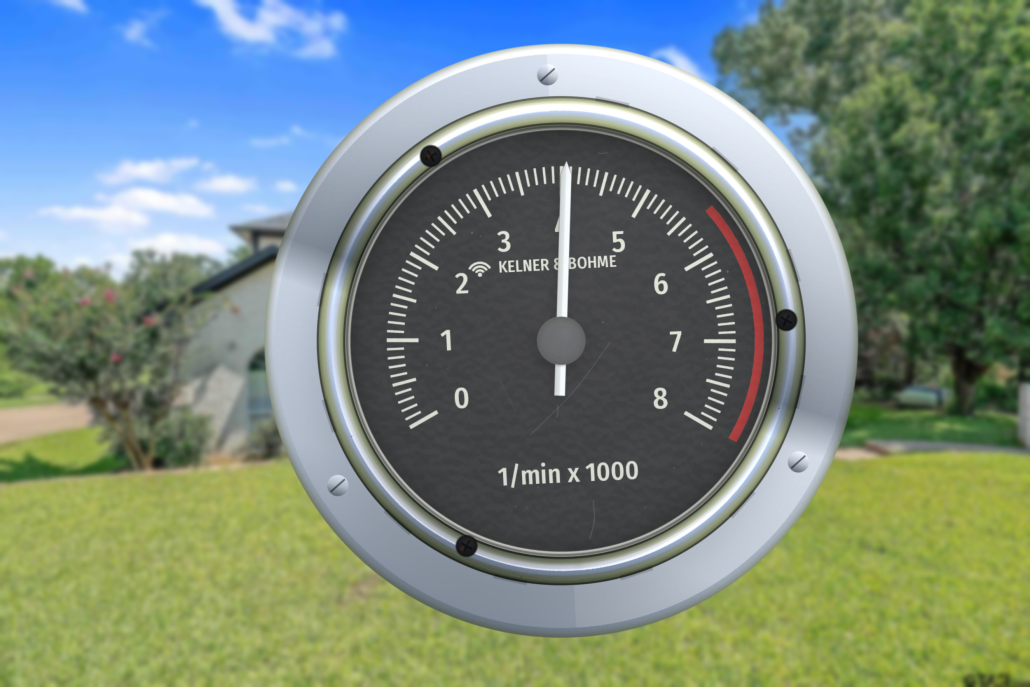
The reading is 4050 rpm
